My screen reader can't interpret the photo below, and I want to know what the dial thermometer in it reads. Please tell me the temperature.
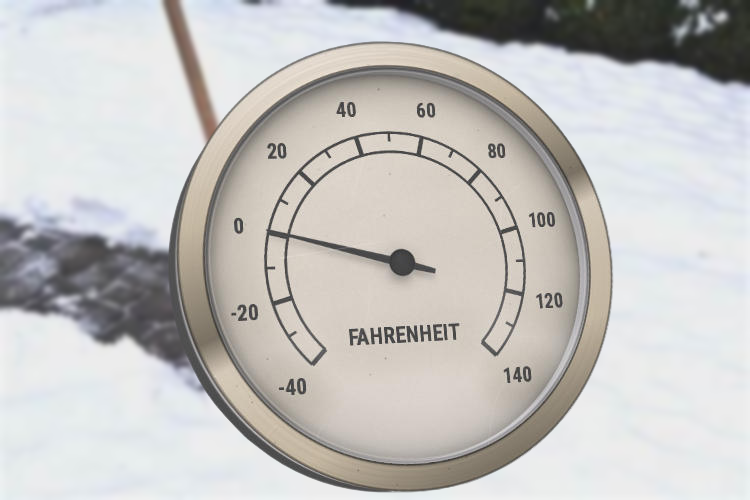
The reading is 0 °F
